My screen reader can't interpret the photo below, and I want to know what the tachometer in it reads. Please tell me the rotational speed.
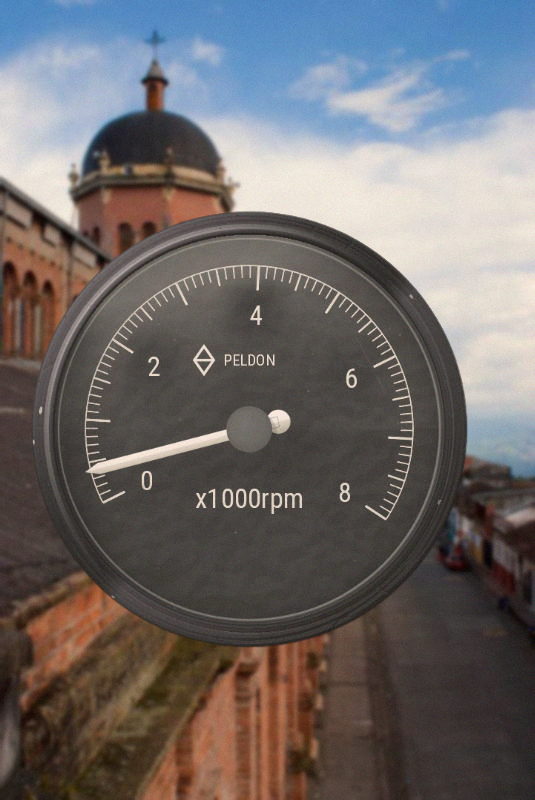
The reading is 400 rpm
